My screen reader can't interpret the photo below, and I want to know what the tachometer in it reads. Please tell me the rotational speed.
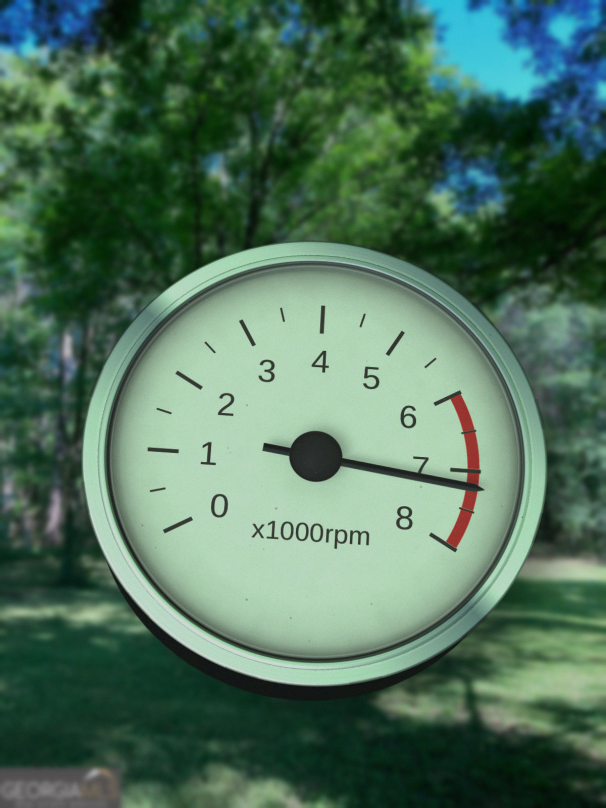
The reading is 7250 rpm
